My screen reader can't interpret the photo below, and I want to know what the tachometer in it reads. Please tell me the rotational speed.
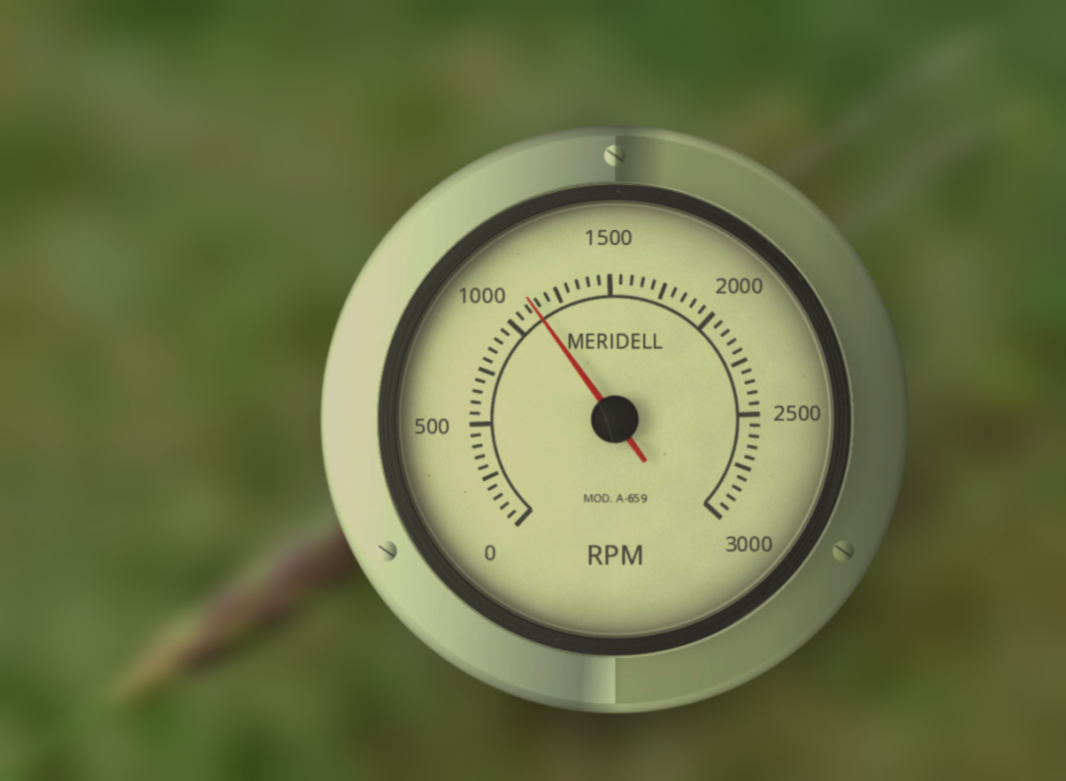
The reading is 1125 rpm
